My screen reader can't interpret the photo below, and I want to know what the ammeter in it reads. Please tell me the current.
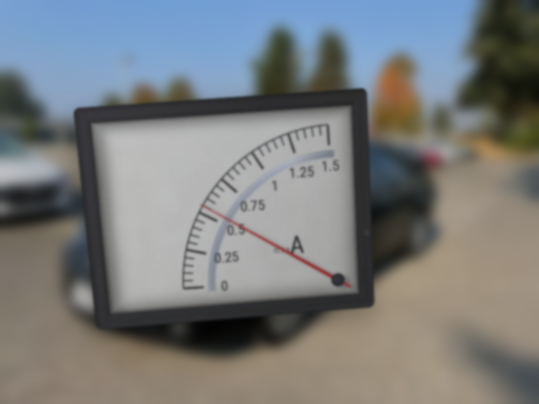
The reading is 0.55 A
